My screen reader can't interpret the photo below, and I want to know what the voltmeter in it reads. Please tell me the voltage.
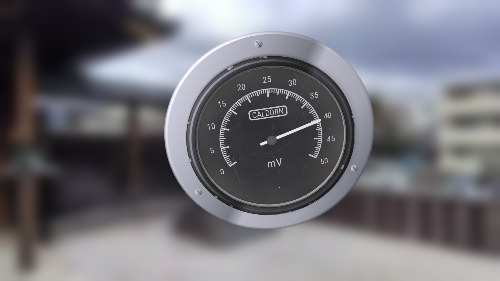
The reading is 40 mV
